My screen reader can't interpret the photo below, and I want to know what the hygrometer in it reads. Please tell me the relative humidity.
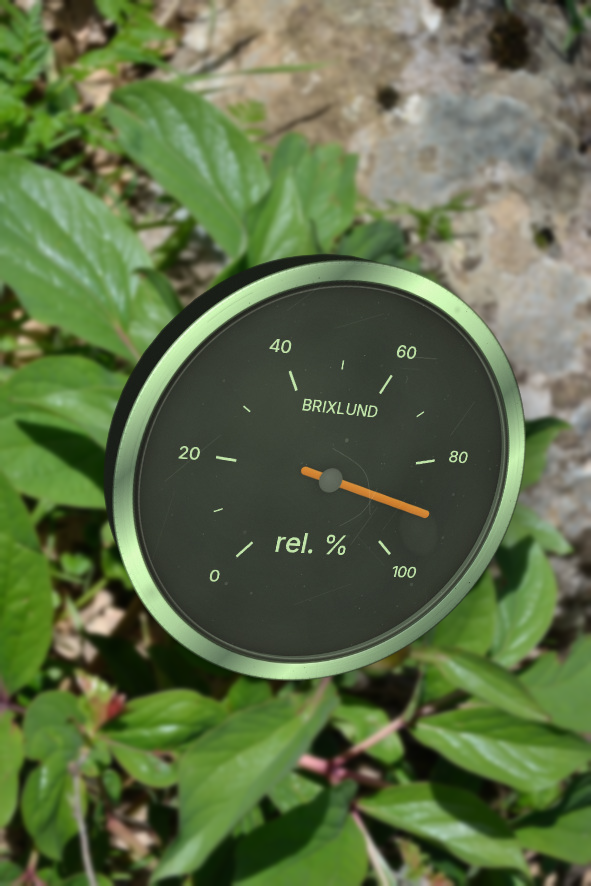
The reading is 90 %
